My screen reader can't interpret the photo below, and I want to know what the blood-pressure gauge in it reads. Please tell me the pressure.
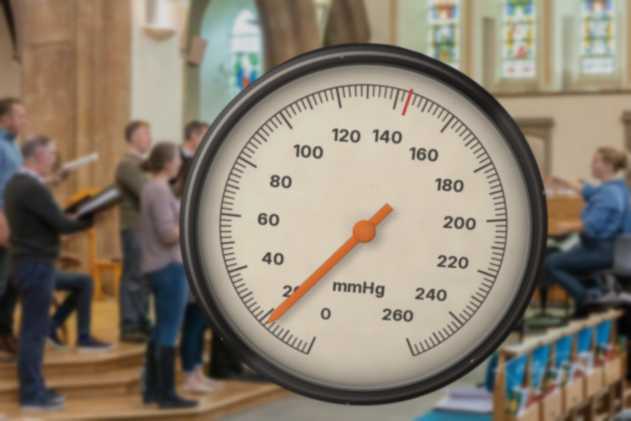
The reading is 18 mmHg
